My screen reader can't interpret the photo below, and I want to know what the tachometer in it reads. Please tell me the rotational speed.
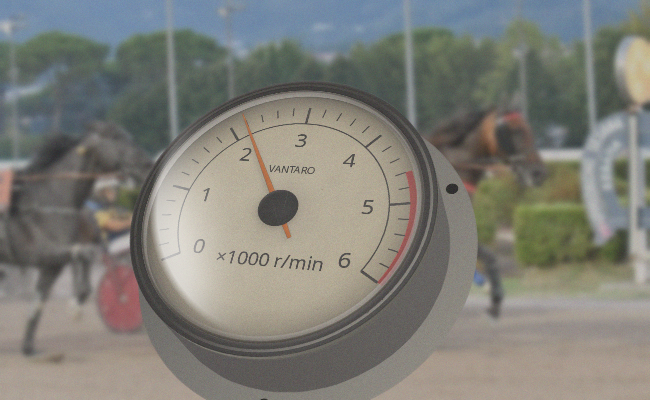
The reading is 2200 rpm
